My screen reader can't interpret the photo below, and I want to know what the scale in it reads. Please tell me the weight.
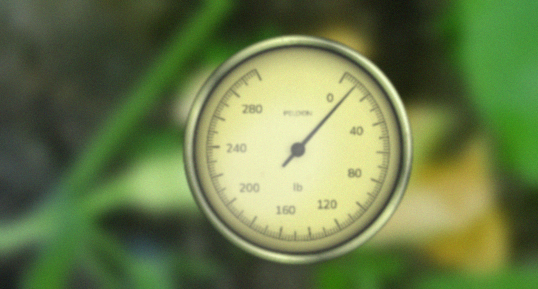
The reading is 10 lb
